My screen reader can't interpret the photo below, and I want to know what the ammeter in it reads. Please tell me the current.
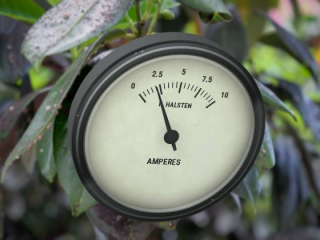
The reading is 2 A
